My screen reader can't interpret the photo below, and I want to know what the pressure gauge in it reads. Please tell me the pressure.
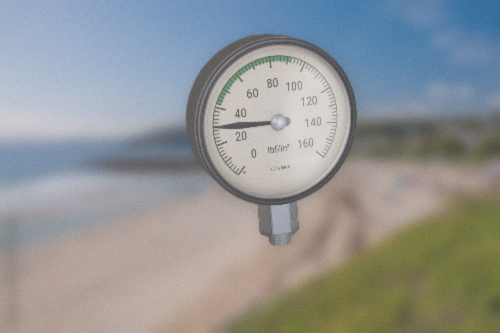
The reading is 30 psi
